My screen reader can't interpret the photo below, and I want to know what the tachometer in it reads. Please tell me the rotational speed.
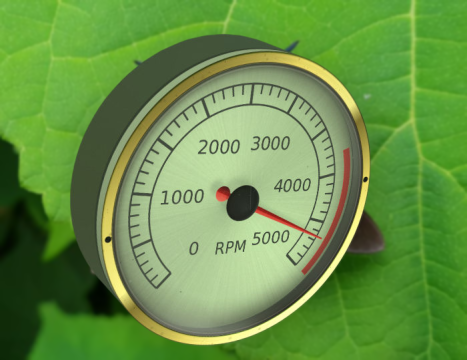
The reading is 4650 rpm
